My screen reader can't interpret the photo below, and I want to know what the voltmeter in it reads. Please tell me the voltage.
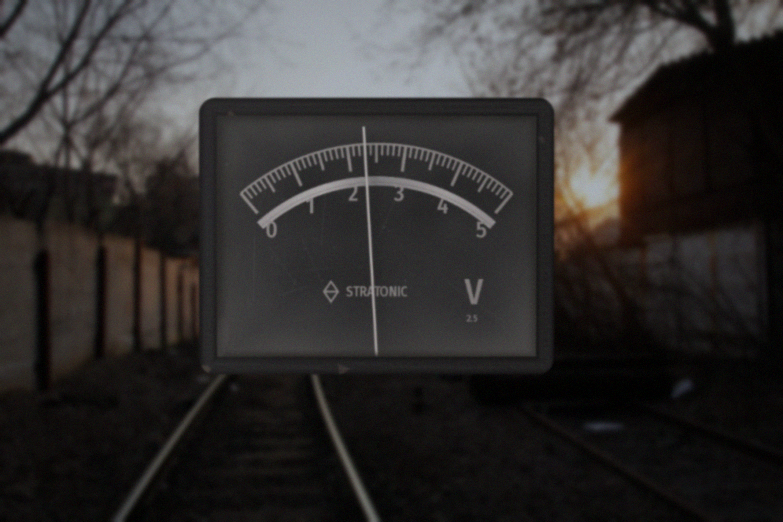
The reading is 2.3 V
